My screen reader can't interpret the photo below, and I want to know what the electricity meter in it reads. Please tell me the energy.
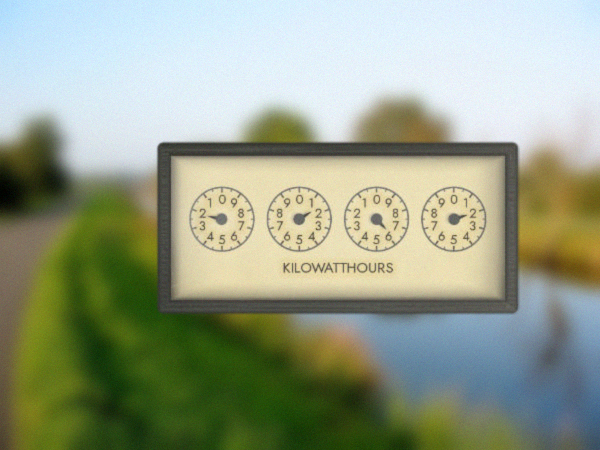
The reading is 2162 kWh
